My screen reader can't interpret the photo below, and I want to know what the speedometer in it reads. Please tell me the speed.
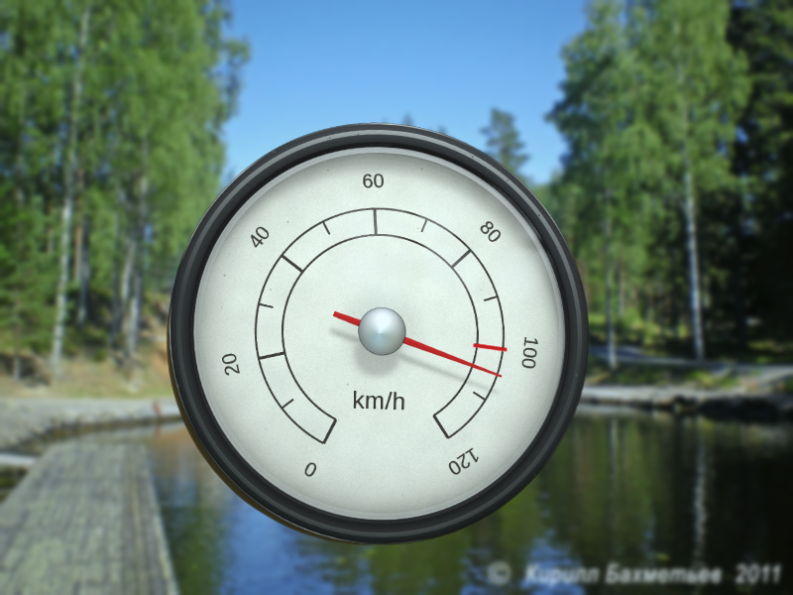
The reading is 105 km/h
